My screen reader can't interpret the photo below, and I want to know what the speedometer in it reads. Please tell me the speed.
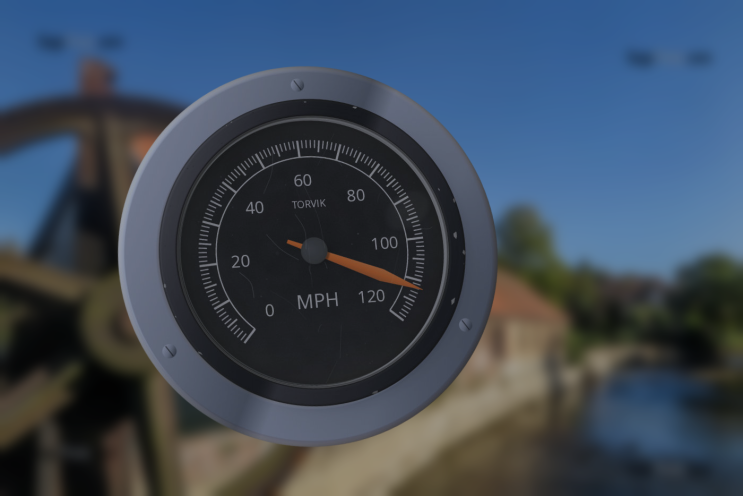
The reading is 112 mph
